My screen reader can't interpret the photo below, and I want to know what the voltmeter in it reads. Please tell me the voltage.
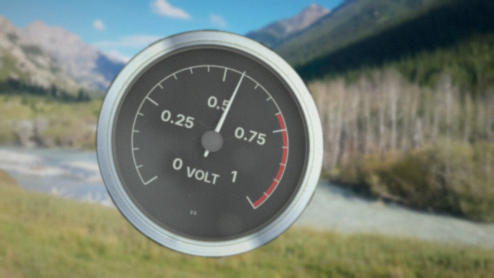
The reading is 0.55 V
